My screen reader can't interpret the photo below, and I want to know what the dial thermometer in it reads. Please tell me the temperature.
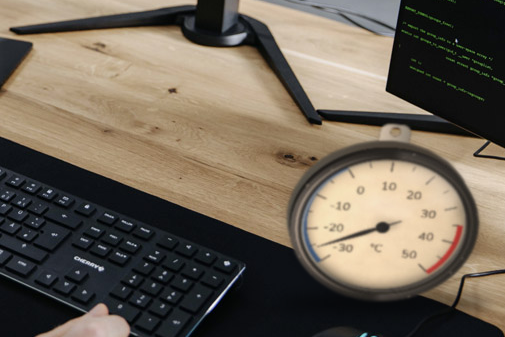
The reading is -25 °C
